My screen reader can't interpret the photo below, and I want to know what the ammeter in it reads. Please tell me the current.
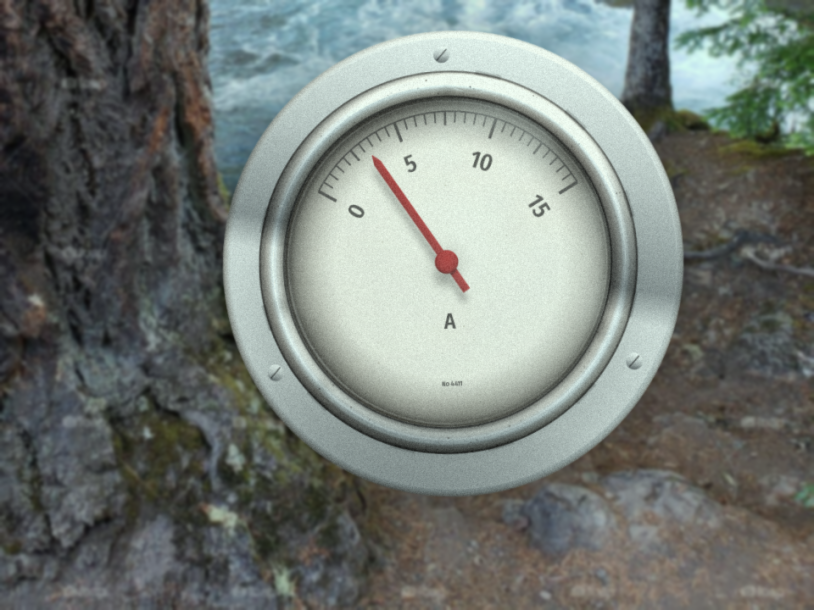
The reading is 3.25 A
